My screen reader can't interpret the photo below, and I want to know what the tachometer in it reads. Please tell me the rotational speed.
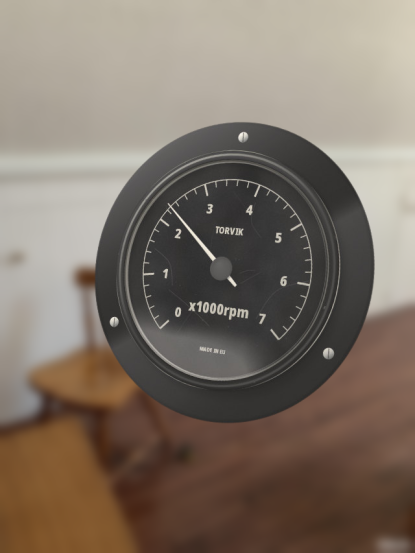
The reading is 2300 rpm
